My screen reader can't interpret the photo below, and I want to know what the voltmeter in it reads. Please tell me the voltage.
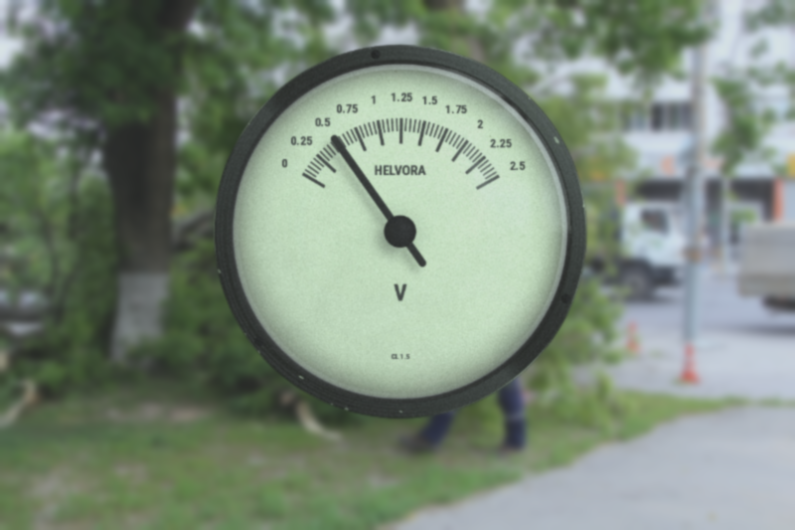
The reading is 0.5 V
